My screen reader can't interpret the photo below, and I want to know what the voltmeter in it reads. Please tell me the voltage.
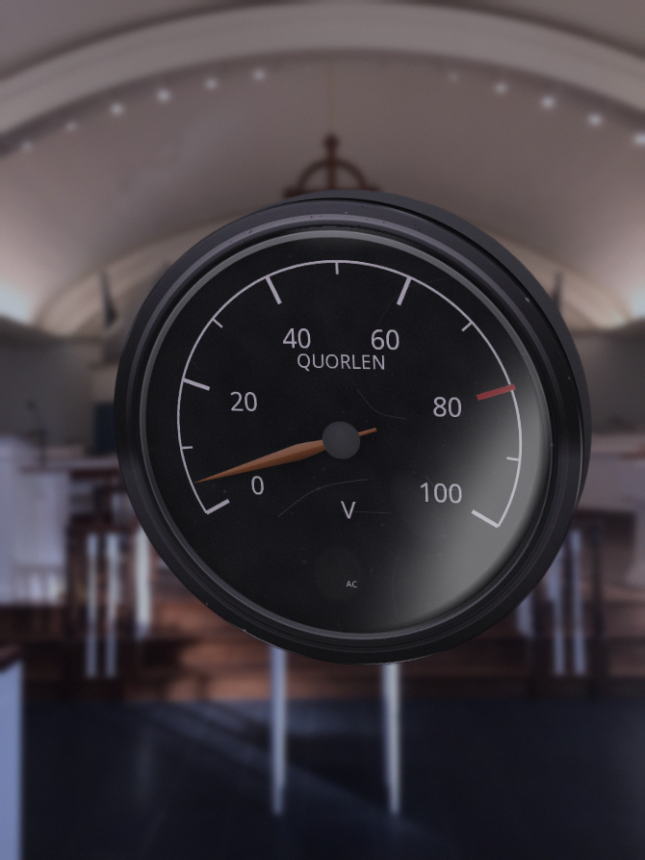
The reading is 5 V
